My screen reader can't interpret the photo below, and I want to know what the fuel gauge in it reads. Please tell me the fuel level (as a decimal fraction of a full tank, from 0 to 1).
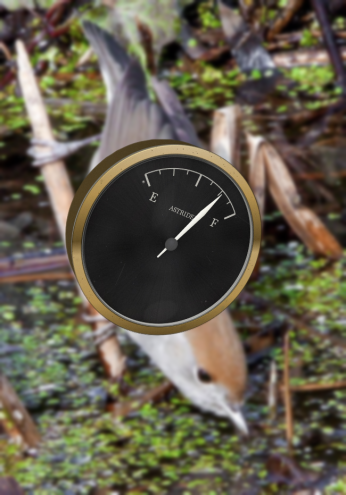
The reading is 0.75
